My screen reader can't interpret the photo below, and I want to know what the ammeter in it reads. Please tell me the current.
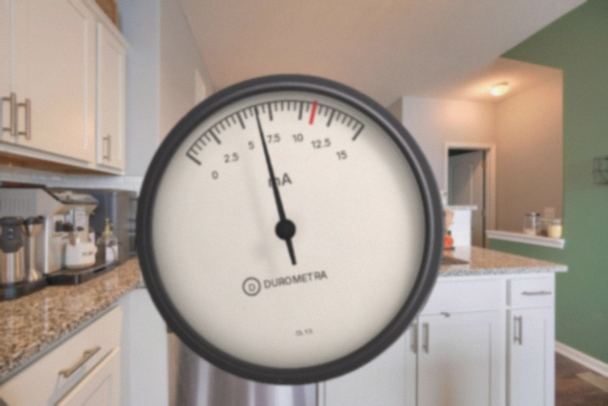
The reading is 6.5 mA
